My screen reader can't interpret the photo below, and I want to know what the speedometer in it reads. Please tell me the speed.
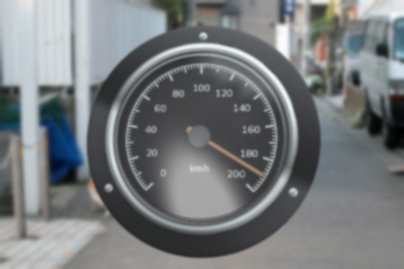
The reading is 190 km/h
